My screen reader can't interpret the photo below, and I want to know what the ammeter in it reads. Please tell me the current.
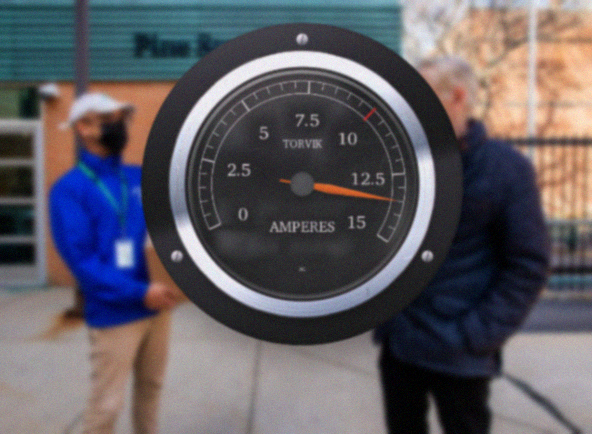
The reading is 13.5 A
